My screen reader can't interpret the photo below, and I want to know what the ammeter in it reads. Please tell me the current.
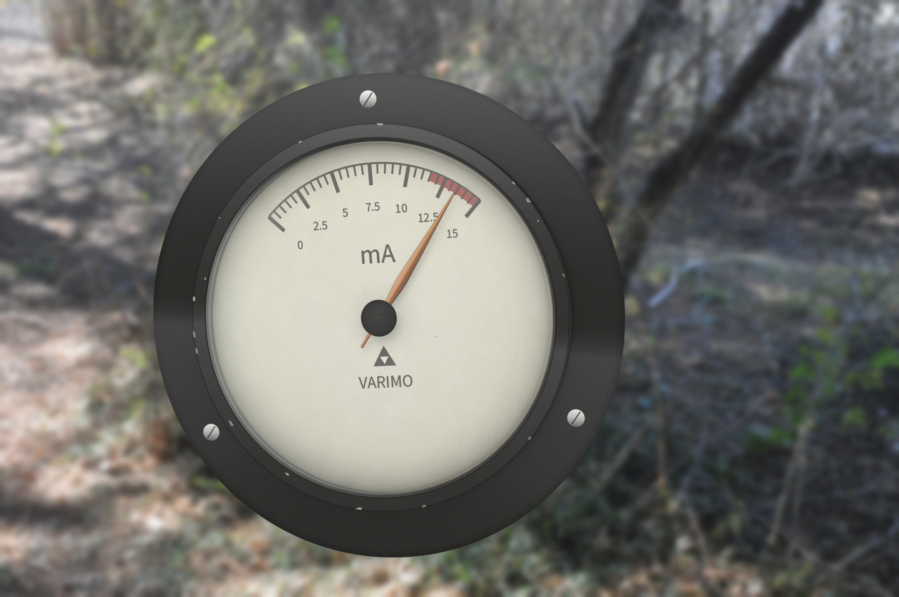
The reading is 13.5 mA
